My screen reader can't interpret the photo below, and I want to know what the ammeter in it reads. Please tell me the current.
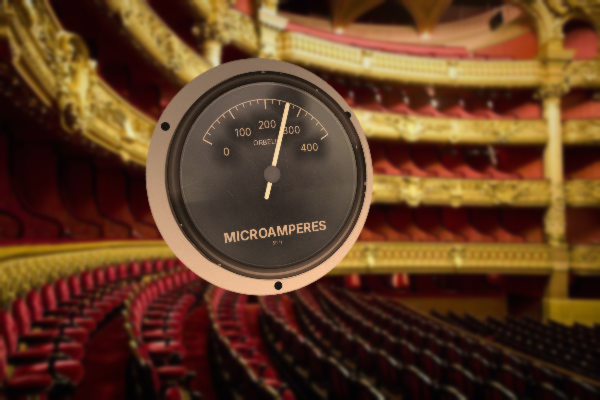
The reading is 260 µA
